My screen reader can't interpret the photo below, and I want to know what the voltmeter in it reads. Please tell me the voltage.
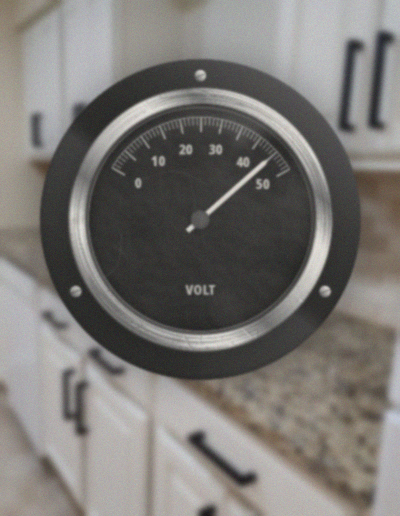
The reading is 45 V
